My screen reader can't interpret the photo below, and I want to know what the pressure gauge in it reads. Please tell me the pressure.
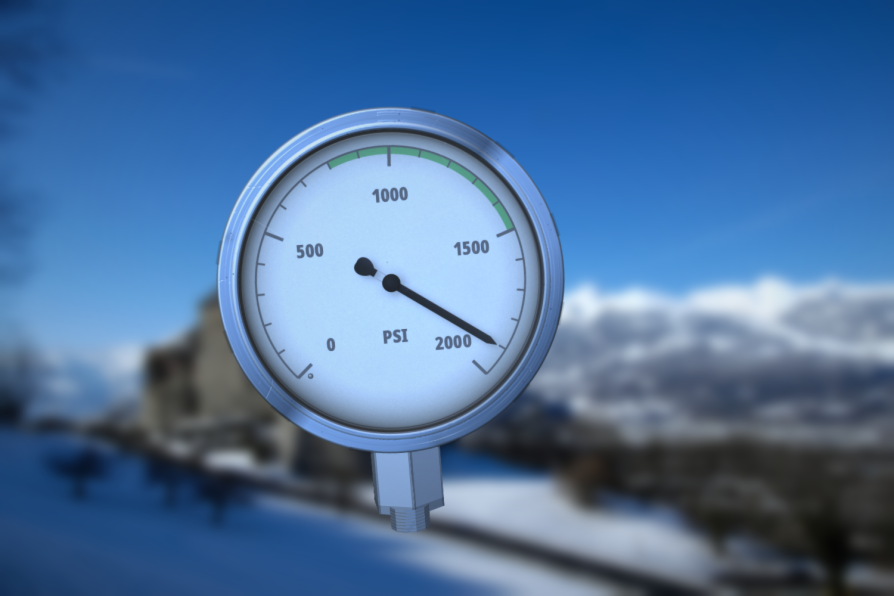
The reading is 1900 psi
